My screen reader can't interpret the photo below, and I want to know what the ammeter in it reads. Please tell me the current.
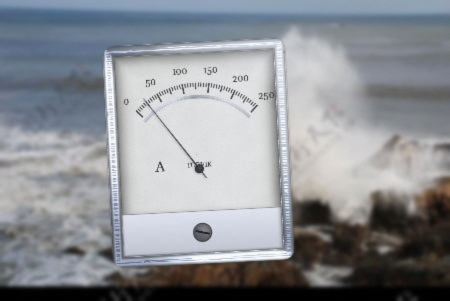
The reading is 25 A
